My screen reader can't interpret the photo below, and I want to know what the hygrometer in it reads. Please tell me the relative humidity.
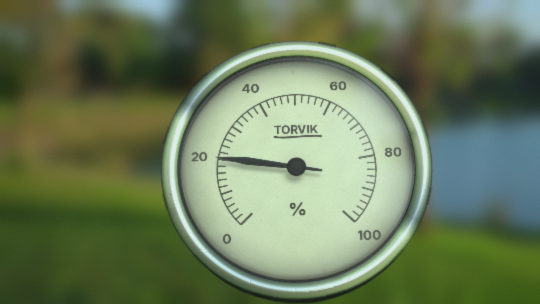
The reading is 20 %
